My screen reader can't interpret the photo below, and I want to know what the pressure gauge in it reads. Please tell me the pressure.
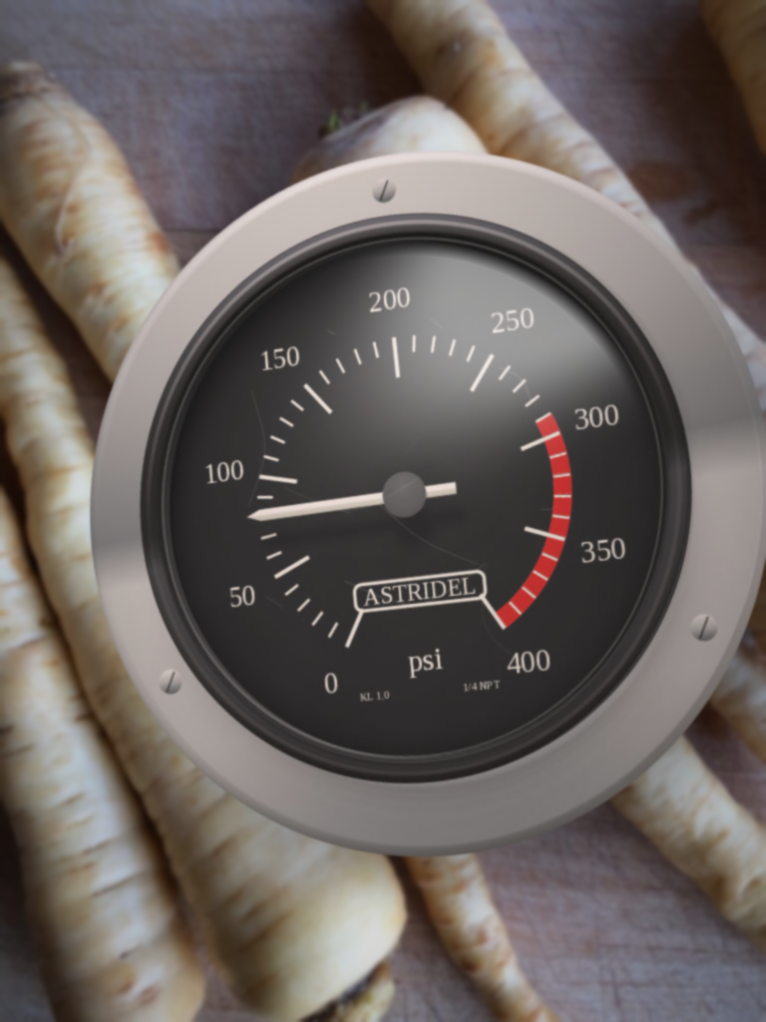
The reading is 80 psi
